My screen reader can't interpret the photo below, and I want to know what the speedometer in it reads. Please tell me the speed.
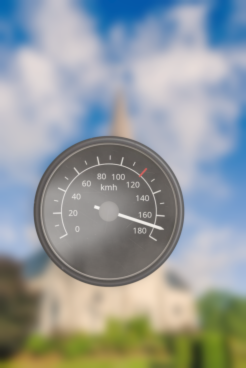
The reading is 170 km/h
